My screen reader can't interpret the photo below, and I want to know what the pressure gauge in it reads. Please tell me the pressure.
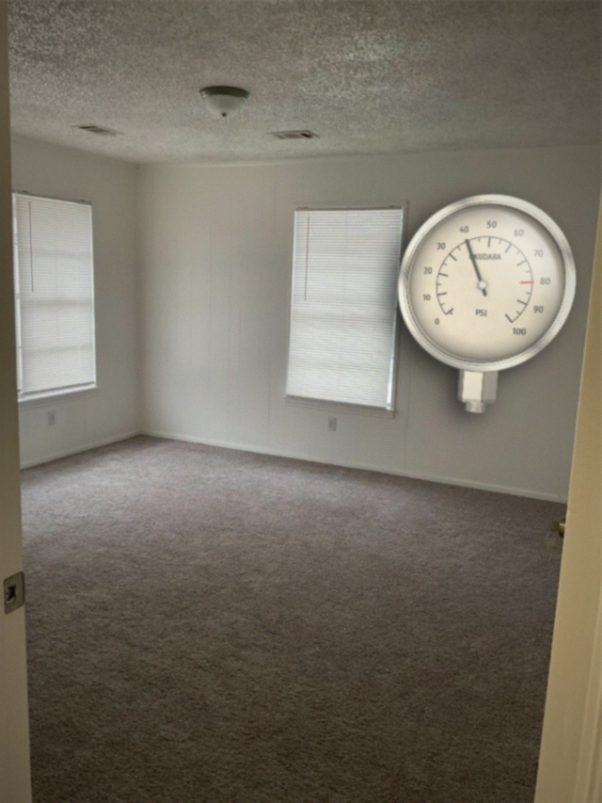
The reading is 40 psi
